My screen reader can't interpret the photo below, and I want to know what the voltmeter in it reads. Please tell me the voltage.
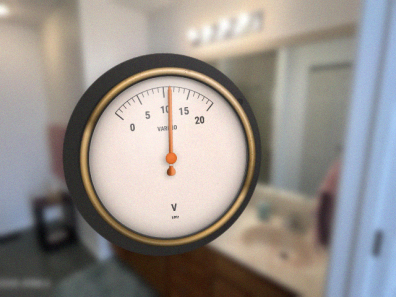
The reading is 11 V
